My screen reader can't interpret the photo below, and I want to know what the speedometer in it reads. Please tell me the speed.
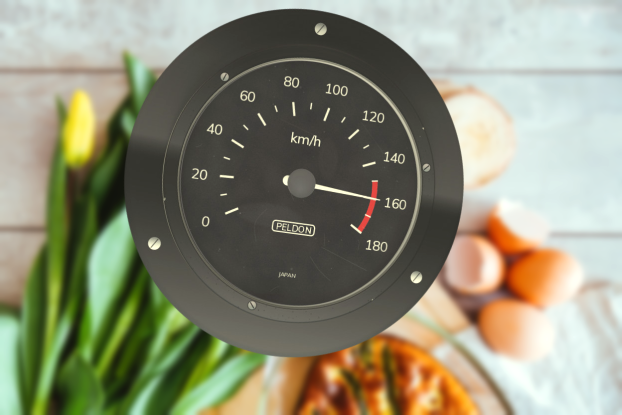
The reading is 160 km/h
